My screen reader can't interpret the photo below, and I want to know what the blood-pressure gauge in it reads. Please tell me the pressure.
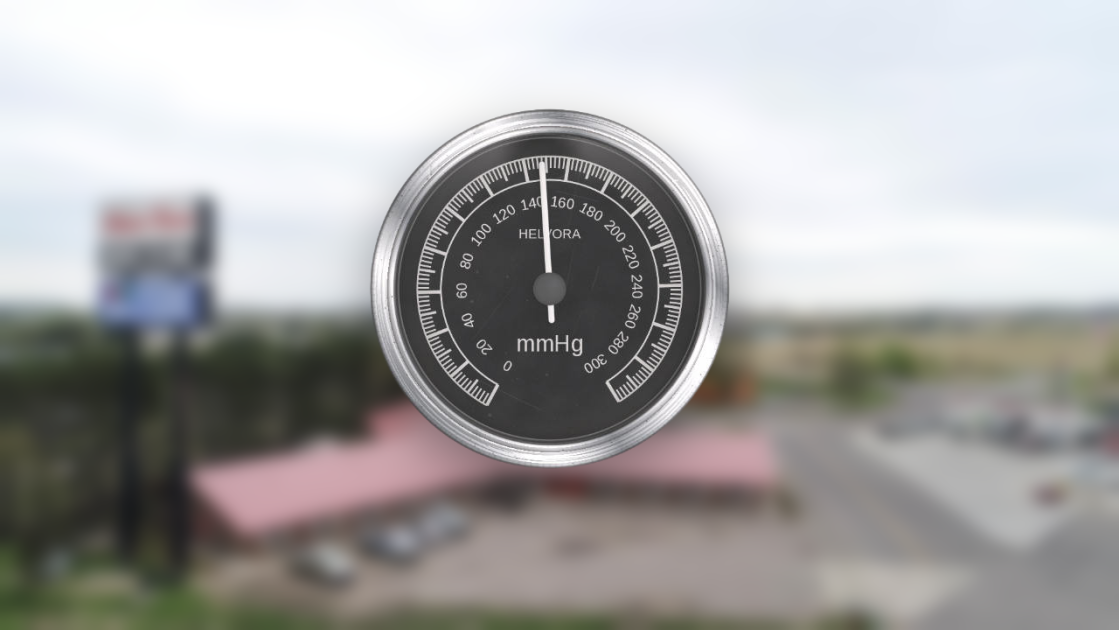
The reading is 148 mmHg
